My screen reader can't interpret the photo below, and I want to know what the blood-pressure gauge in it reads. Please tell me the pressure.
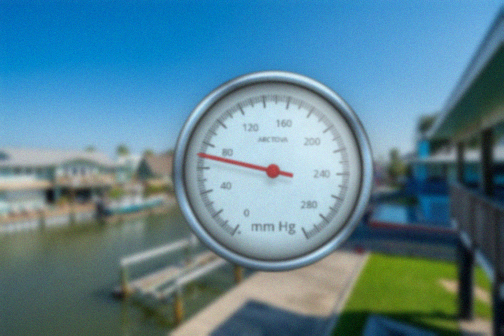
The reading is 70 mmHg
